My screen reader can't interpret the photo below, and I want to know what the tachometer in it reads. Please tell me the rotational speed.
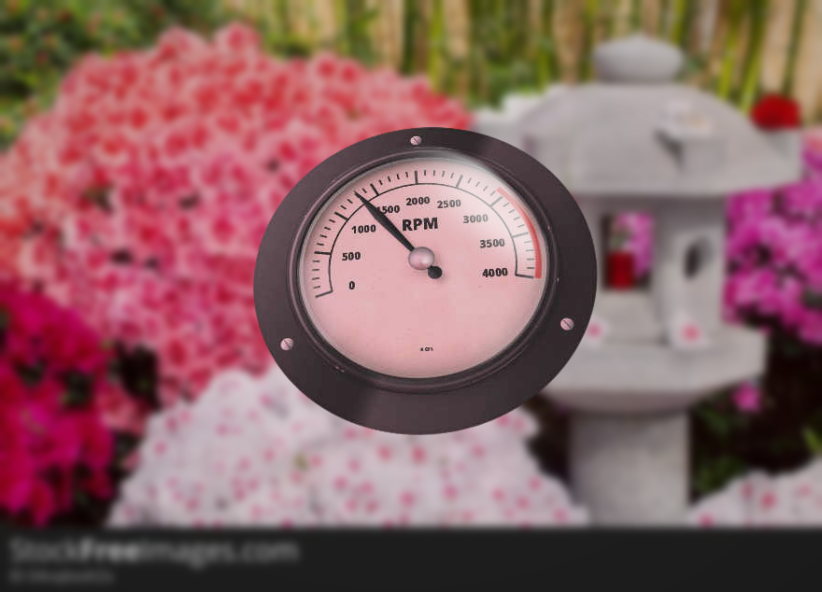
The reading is 1300 rpm
